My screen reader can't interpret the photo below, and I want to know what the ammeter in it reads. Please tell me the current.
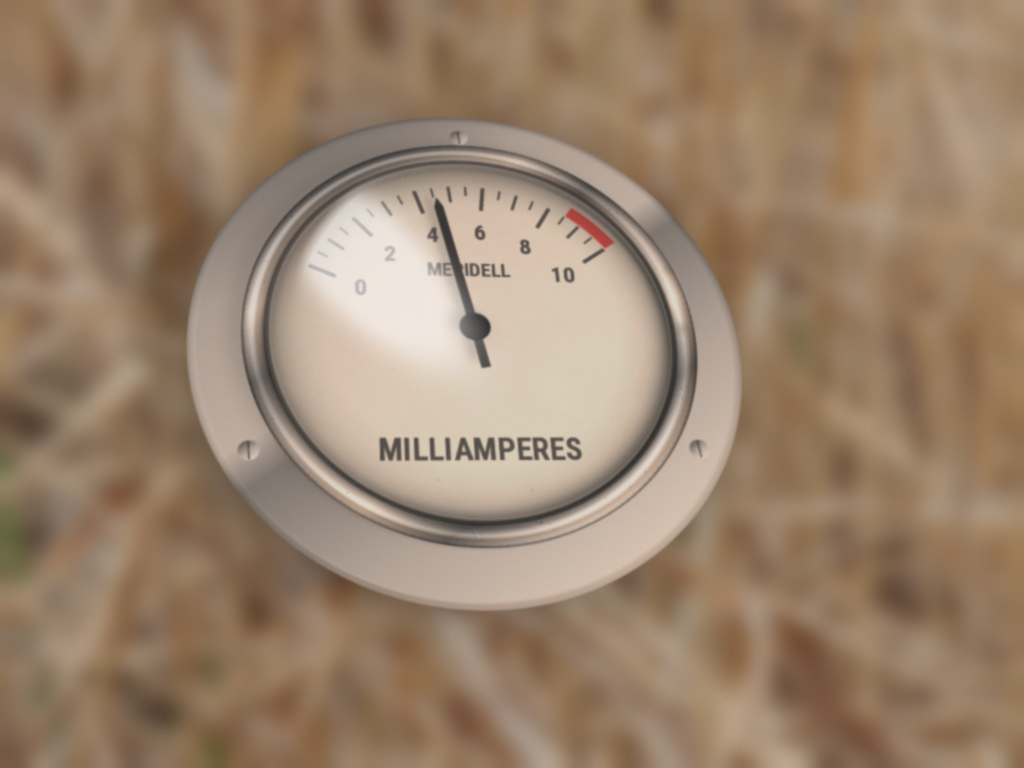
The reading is 4.5 mA
